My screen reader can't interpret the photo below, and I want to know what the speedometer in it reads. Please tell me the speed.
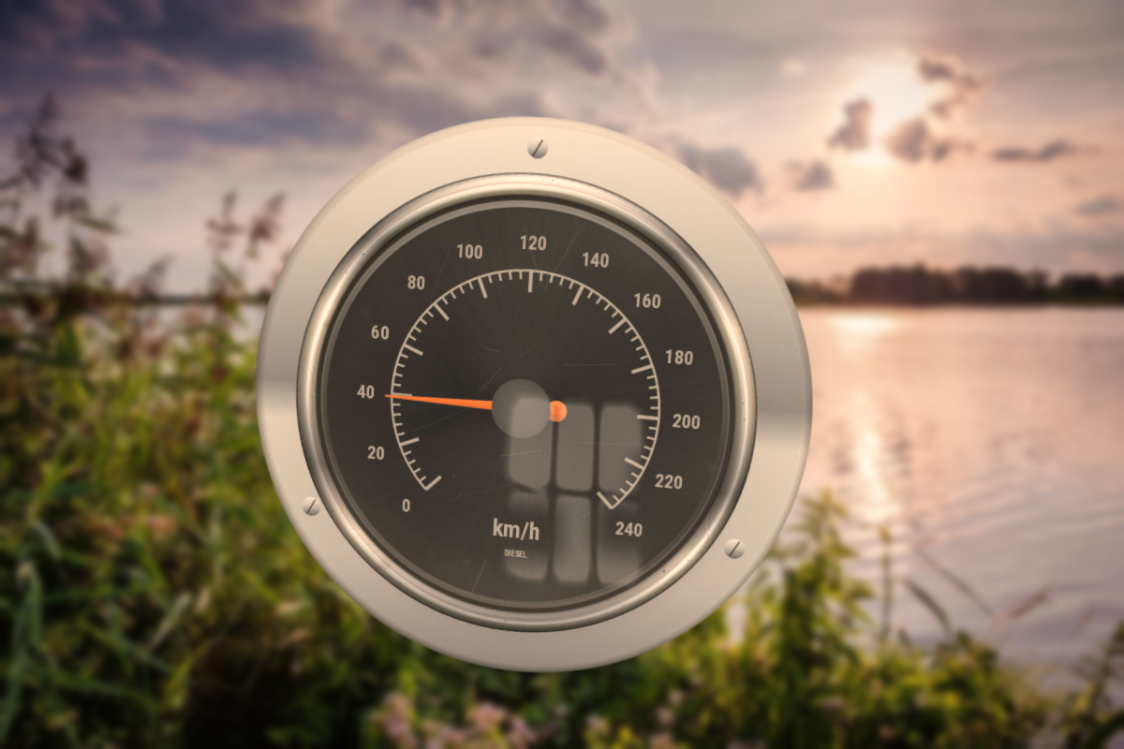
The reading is 40 km/h
